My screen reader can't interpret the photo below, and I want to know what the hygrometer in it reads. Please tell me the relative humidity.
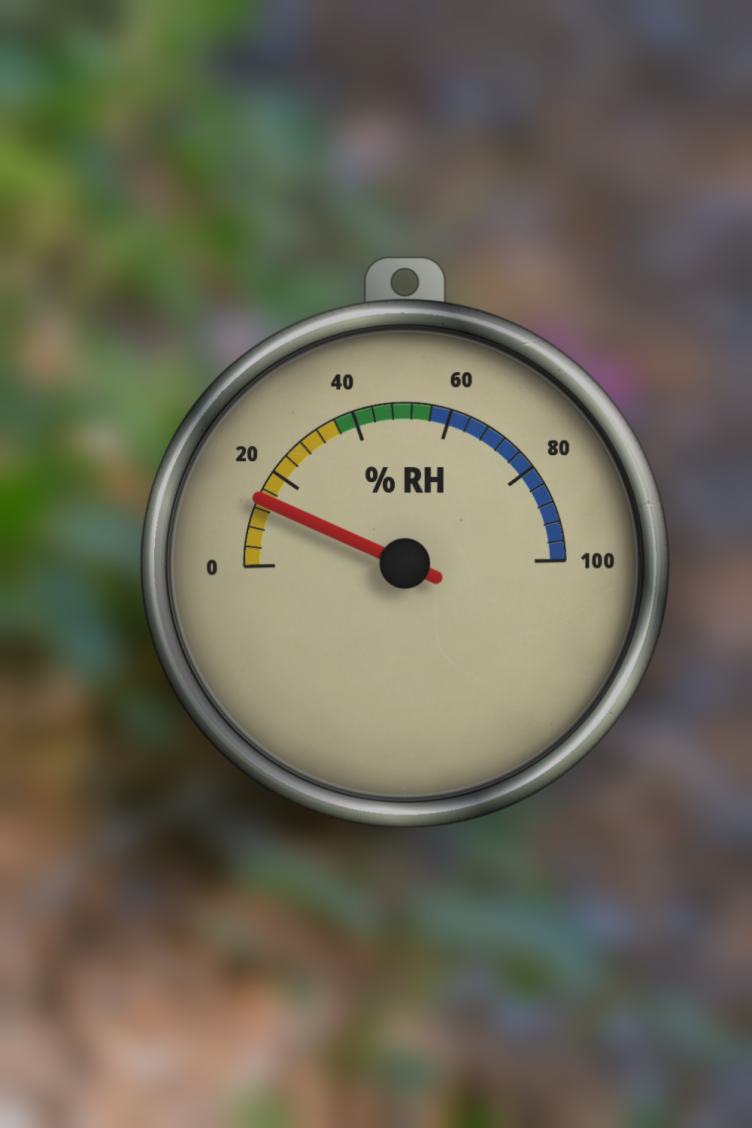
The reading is 14 %
